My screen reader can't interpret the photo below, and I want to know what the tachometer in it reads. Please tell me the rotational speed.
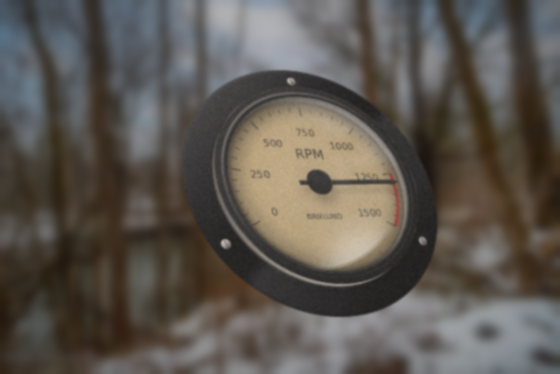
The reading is 1300 rpm
